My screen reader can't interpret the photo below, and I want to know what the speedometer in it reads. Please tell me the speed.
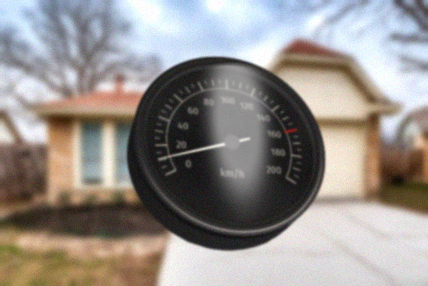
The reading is 10 km/h
